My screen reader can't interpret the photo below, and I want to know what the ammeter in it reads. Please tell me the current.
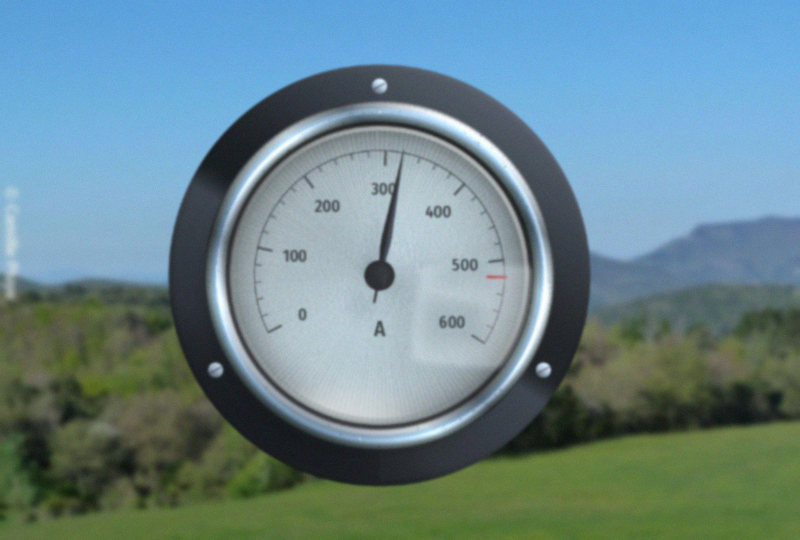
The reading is 320 A
